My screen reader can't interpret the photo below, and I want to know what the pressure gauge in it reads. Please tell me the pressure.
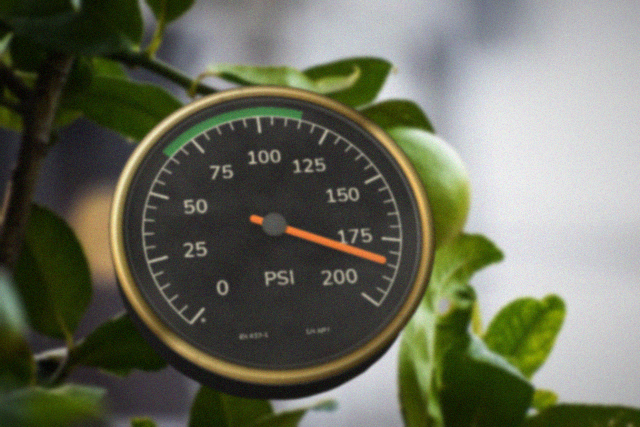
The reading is 185 psi
